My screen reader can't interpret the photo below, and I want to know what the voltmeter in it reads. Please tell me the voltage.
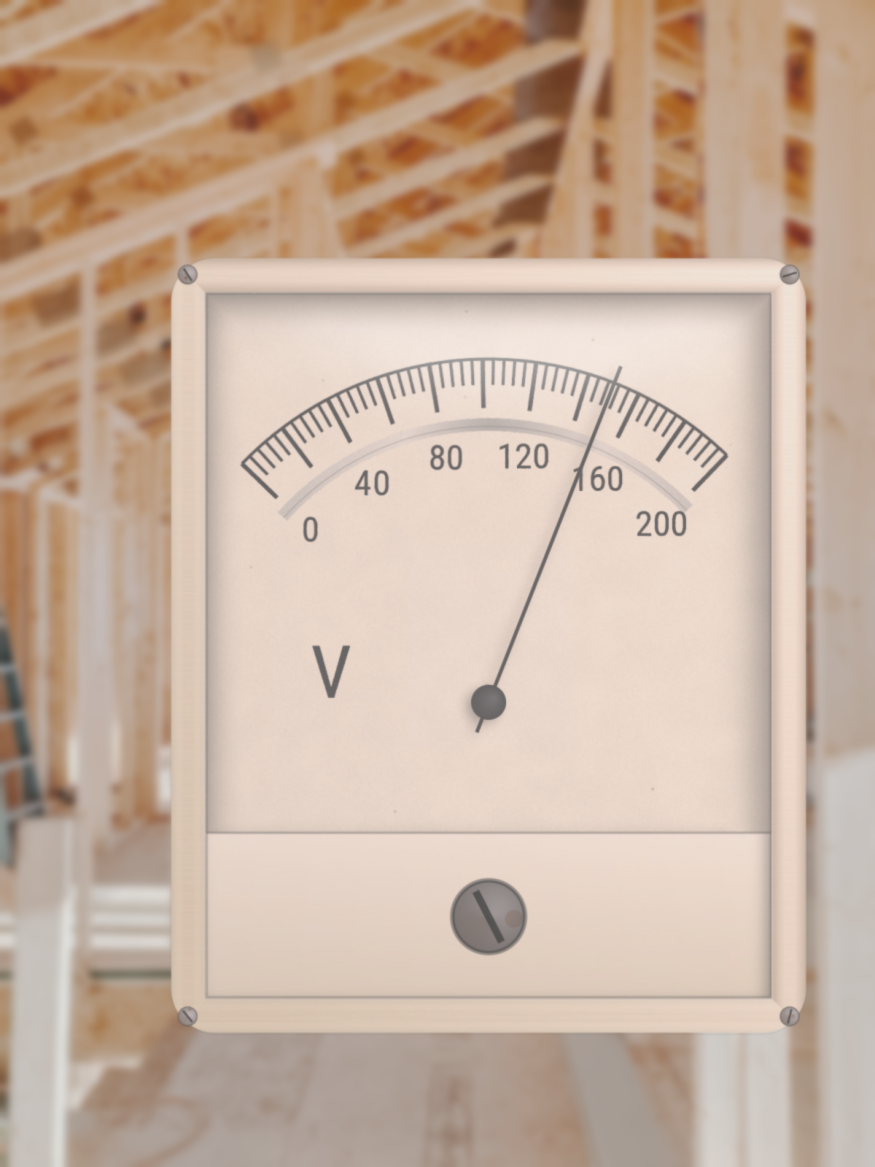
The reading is 150 V
